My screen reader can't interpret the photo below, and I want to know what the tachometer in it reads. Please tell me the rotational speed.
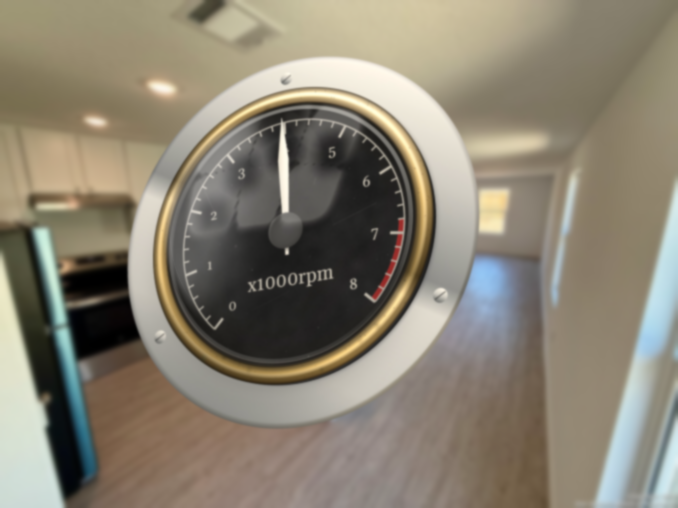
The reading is 4000 rpm
